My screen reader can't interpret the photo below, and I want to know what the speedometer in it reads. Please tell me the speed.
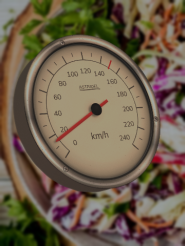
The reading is 15 km/h
